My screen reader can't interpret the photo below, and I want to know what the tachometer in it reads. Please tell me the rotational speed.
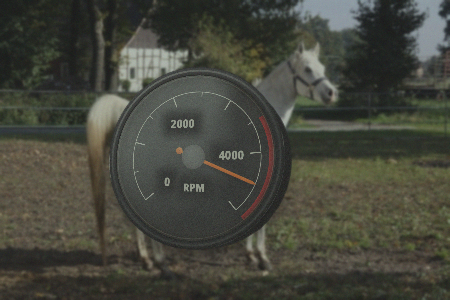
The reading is 4500 rpm
